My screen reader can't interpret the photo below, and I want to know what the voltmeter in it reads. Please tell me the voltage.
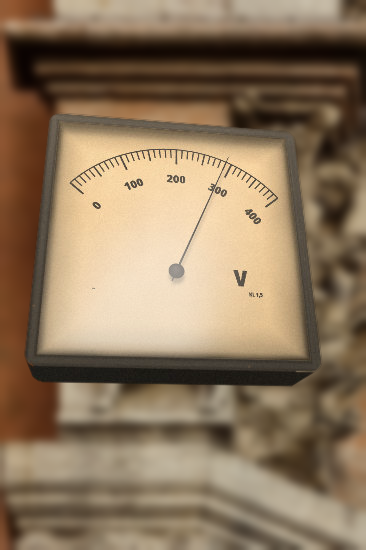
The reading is 290 V
